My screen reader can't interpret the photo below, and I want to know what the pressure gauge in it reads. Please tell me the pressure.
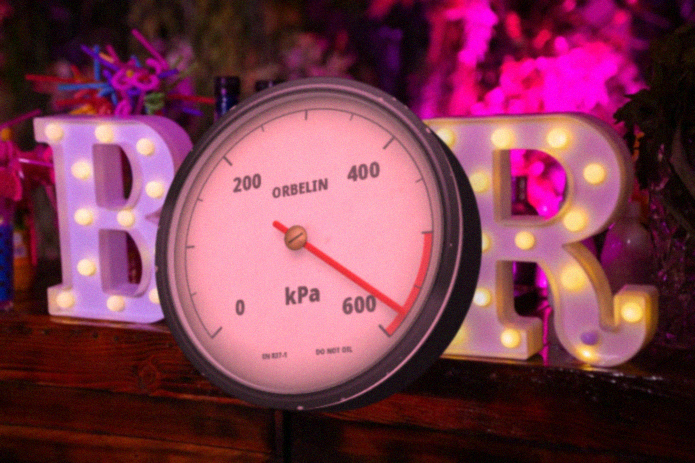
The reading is 575 kPa
